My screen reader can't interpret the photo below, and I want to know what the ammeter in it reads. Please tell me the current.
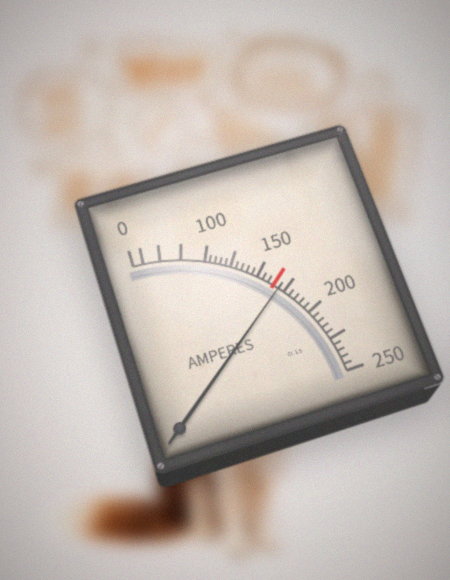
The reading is 170 A
